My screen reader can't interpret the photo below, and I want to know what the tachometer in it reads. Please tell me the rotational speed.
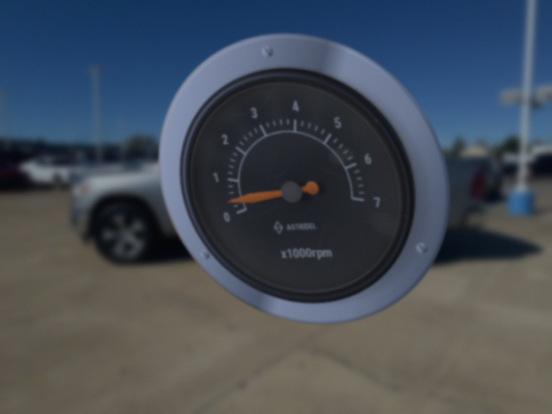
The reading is 400 rpm
